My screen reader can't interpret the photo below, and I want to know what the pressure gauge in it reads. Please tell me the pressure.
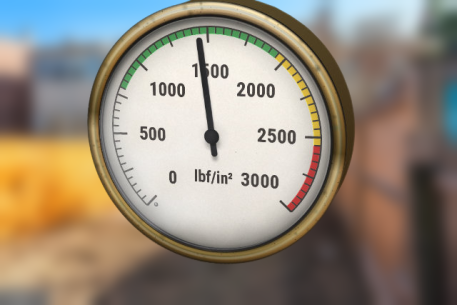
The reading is 1450 psi
